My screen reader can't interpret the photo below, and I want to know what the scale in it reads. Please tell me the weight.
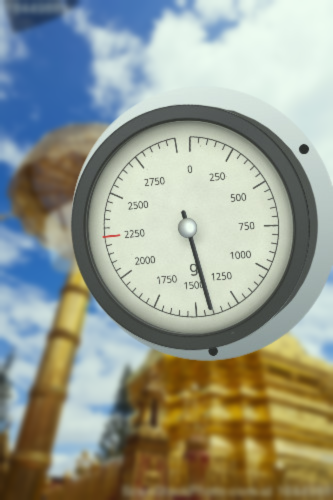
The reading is 1400 g
